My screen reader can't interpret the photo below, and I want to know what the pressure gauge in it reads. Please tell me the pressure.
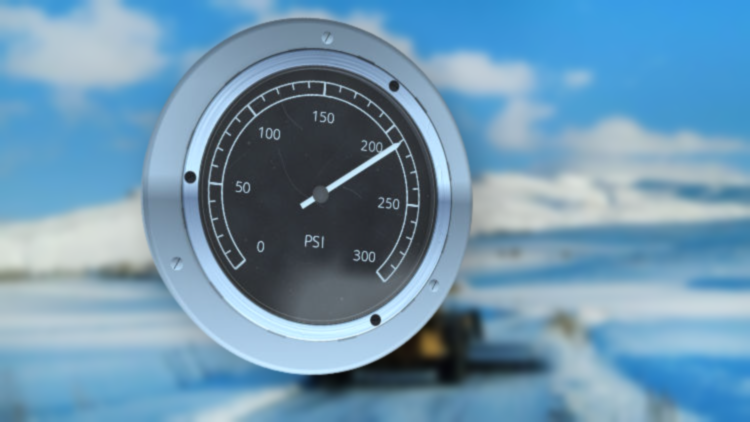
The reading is 210 psi
